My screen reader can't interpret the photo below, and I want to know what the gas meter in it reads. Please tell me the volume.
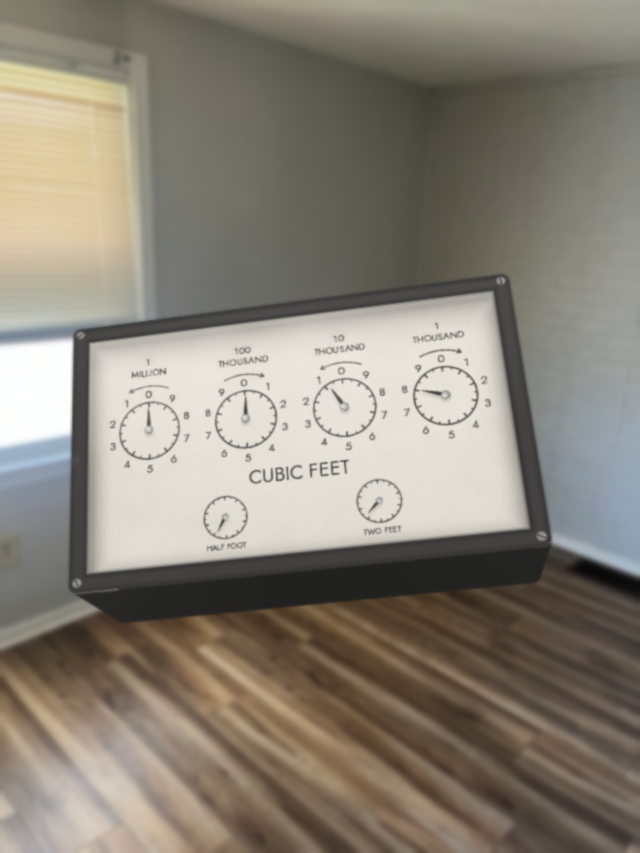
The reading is 800 ft³
